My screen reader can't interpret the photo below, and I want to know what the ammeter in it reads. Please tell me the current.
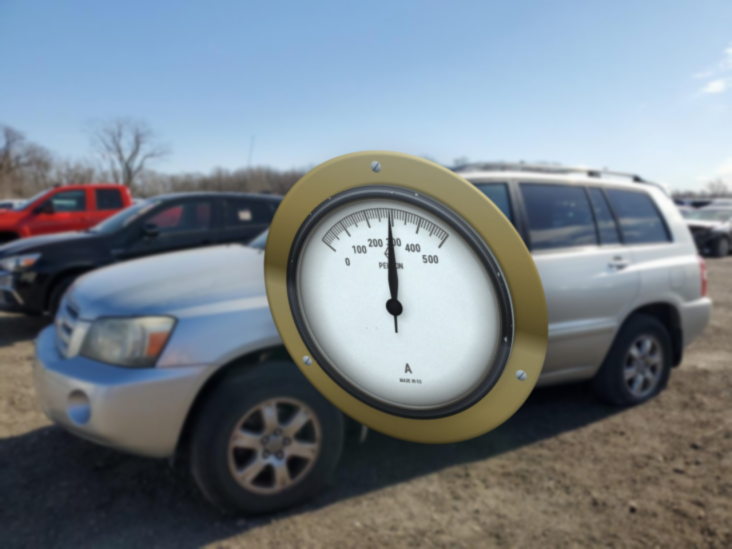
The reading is 300 A
